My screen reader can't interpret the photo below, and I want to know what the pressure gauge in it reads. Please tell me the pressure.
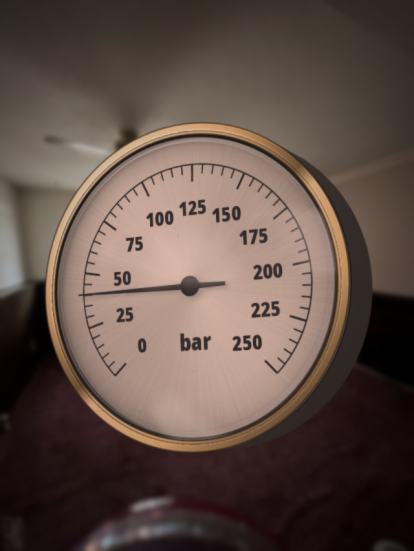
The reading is 40 bar
